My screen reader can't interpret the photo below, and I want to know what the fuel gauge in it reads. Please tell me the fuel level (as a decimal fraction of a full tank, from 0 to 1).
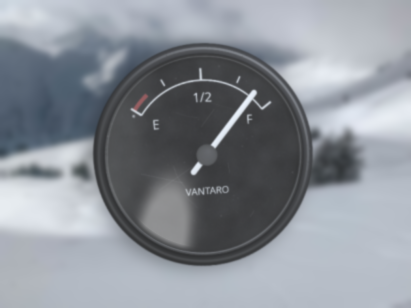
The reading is 0.875
